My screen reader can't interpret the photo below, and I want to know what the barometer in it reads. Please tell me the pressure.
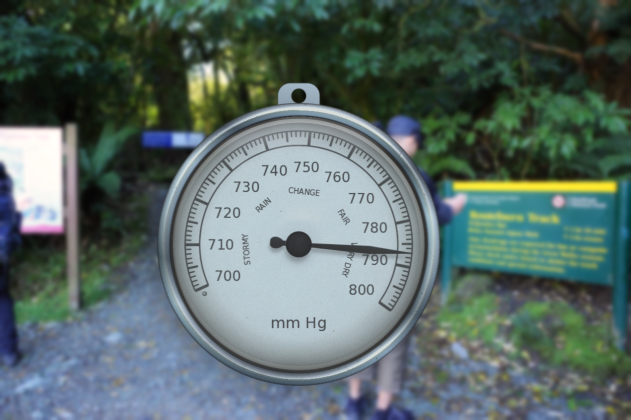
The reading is 787 mmHg
